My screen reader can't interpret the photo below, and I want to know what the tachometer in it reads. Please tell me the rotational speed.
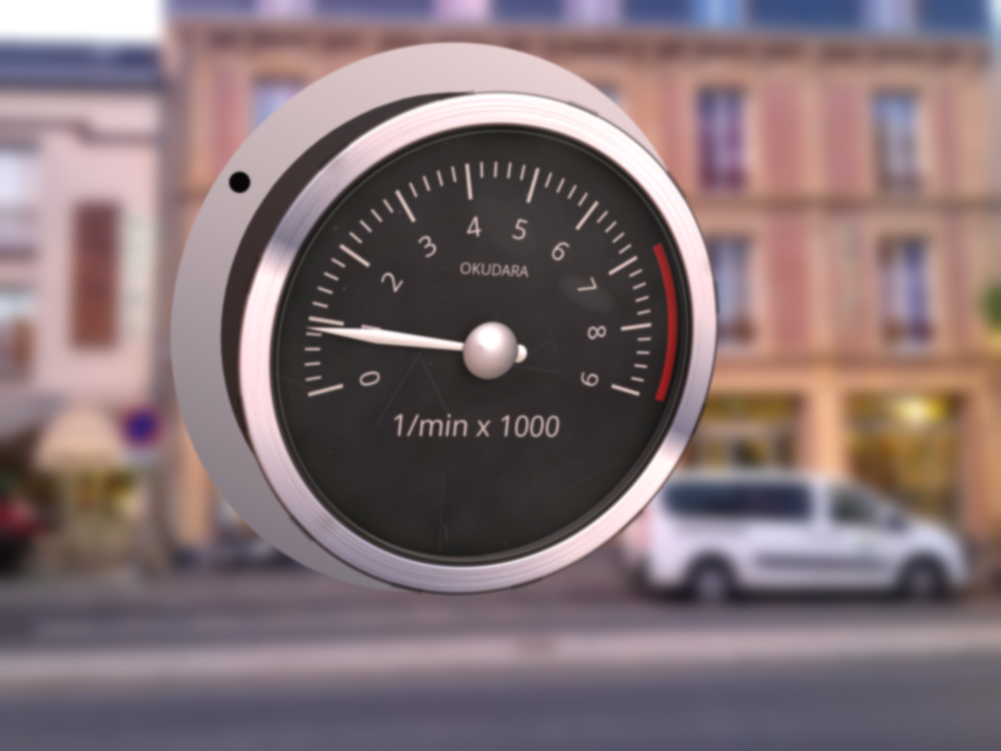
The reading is 900 rpm
